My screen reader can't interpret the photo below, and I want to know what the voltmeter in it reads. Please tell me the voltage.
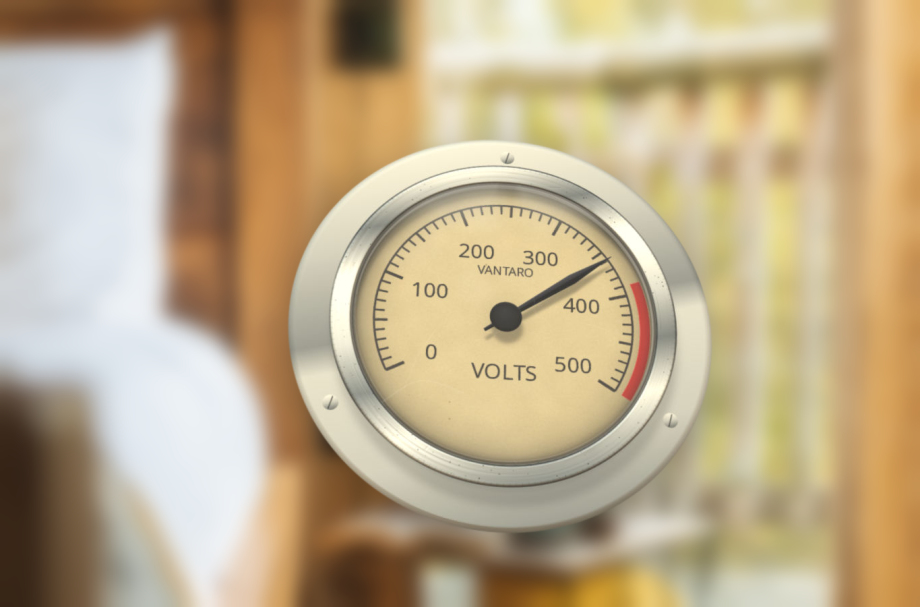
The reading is 360 V
